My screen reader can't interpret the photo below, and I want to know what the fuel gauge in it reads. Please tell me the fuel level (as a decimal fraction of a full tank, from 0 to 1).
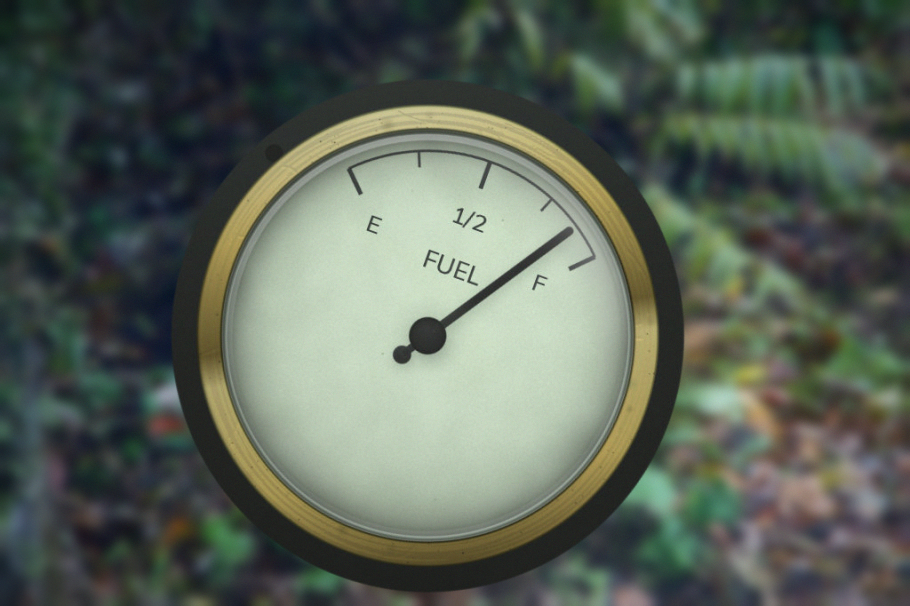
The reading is 0.875
